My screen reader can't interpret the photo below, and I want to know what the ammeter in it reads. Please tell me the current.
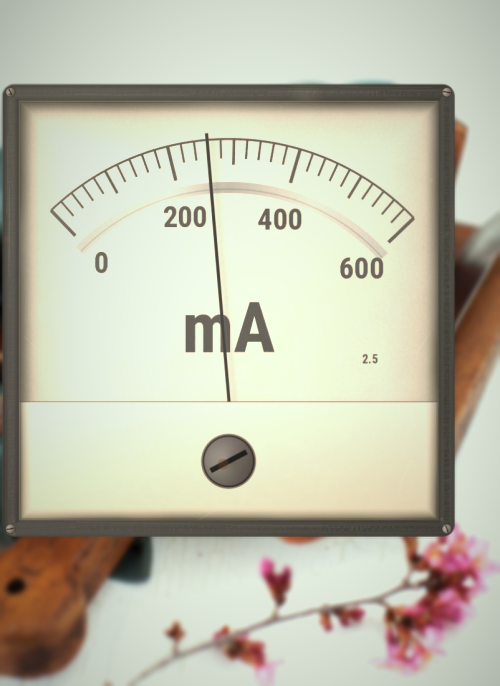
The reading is 260 mA
